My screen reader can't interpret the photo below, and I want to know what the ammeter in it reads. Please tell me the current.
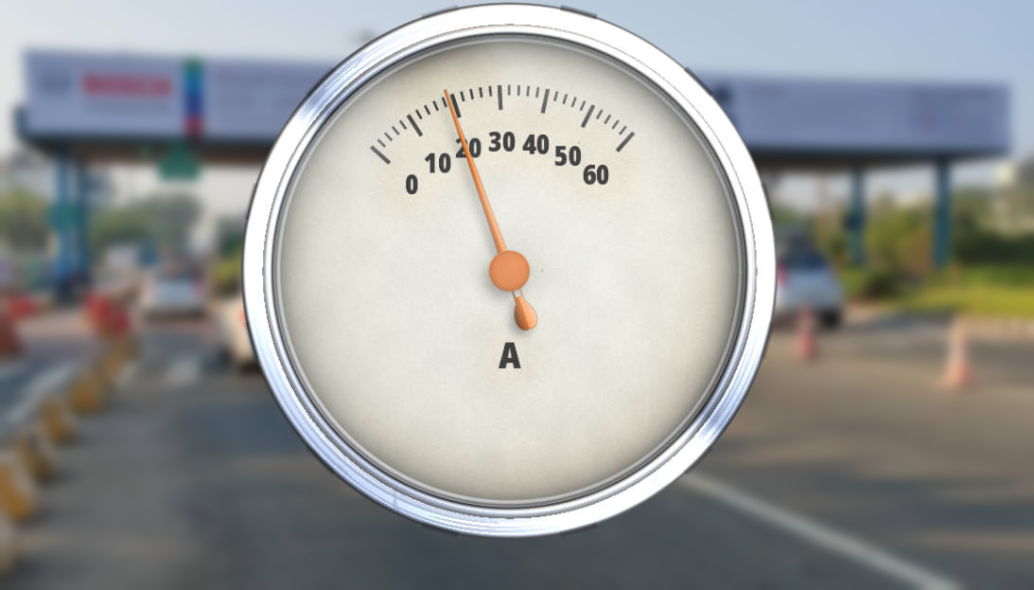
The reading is 19 A
